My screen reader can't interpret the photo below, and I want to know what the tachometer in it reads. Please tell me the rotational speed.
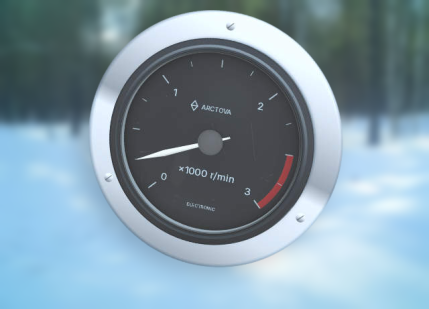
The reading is 250 rpm
